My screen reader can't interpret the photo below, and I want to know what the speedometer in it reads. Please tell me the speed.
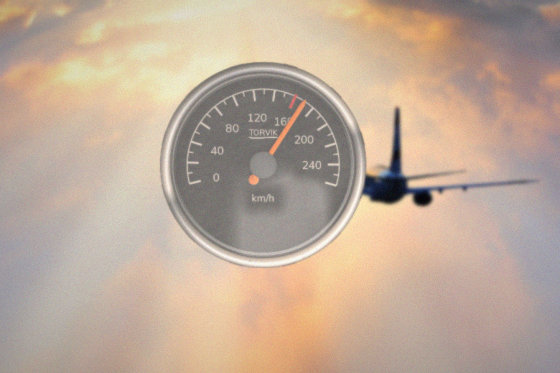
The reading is 170 km/h
